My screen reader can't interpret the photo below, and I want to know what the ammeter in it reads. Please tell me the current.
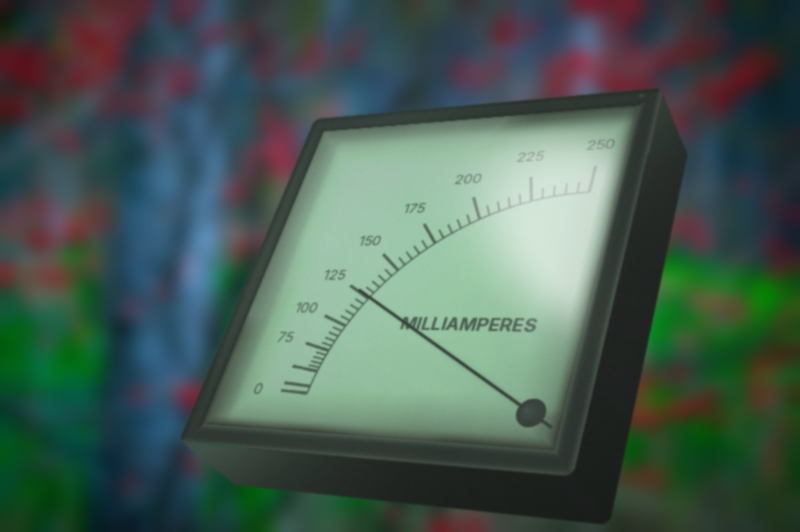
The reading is 125 mA
